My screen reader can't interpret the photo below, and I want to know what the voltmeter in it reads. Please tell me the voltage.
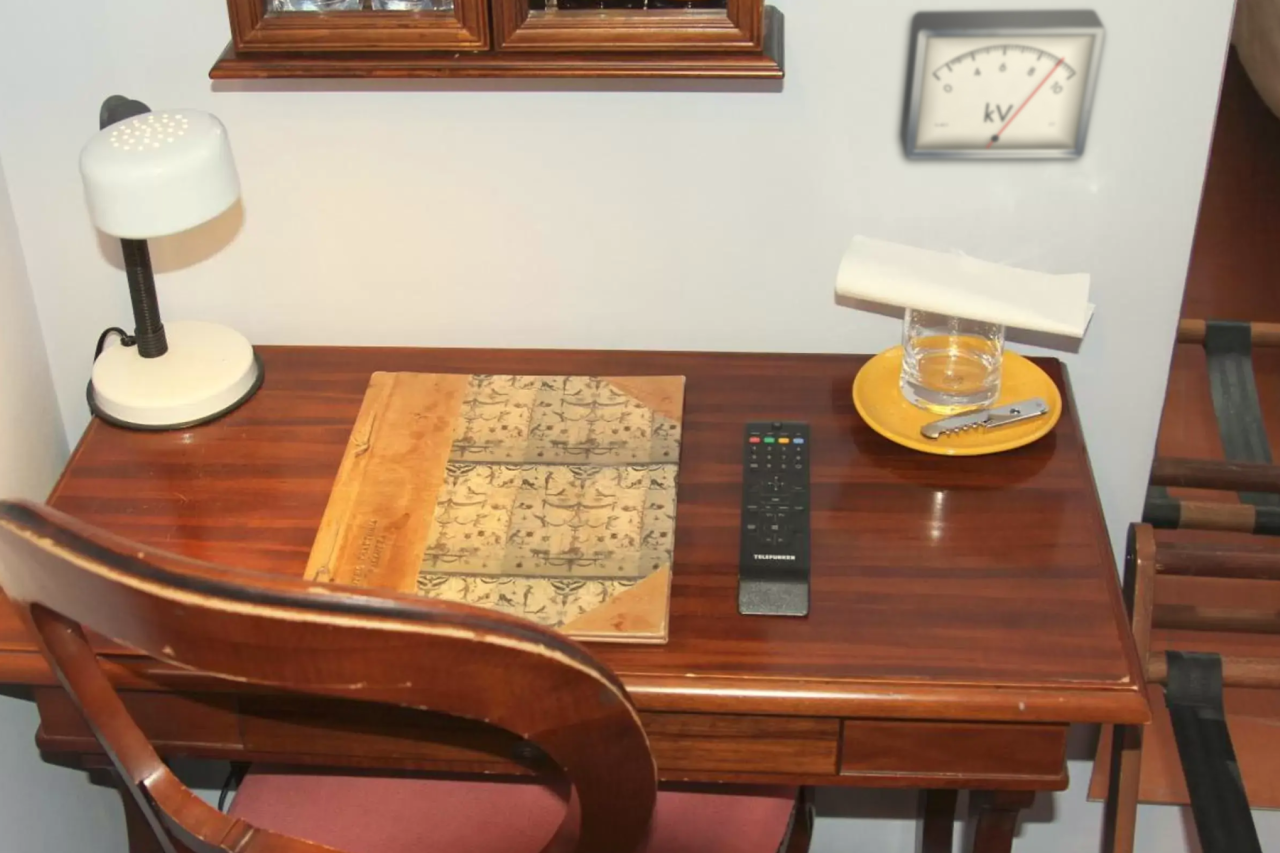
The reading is 9 kV
